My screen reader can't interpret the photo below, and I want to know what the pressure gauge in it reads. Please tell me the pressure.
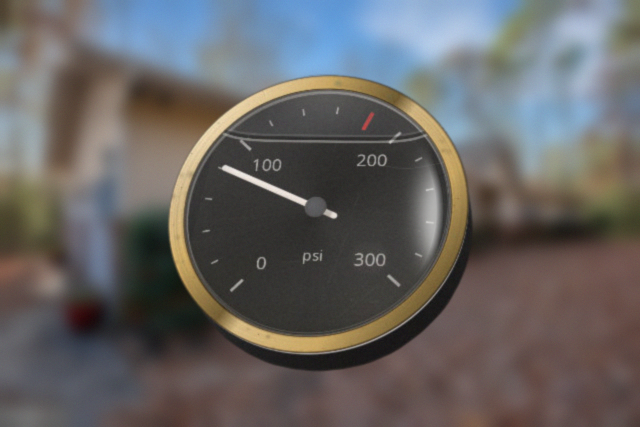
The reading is 80 psi
